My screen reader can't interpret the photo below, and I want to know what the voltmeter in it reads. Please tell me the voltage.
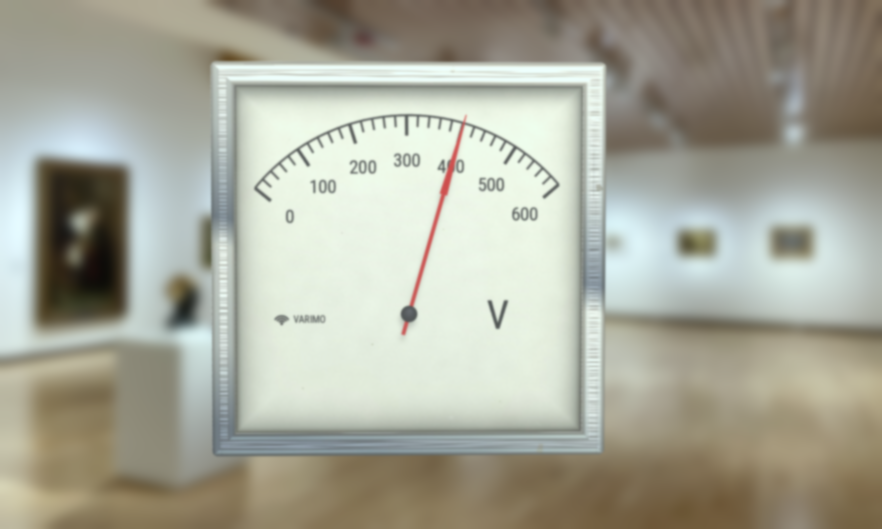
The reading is 400 V
